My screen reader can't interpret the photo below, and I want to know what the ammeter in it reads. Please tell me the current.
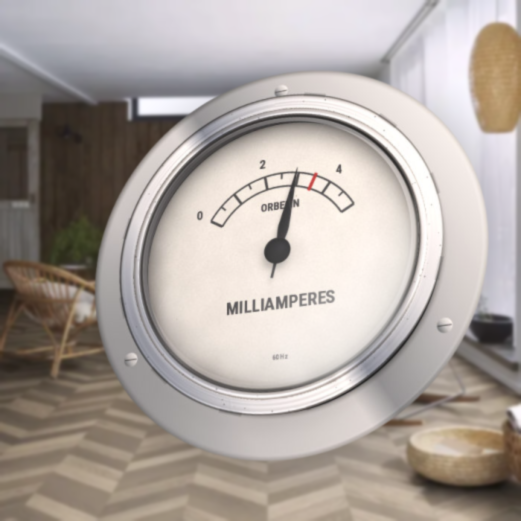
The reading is 3 mA
